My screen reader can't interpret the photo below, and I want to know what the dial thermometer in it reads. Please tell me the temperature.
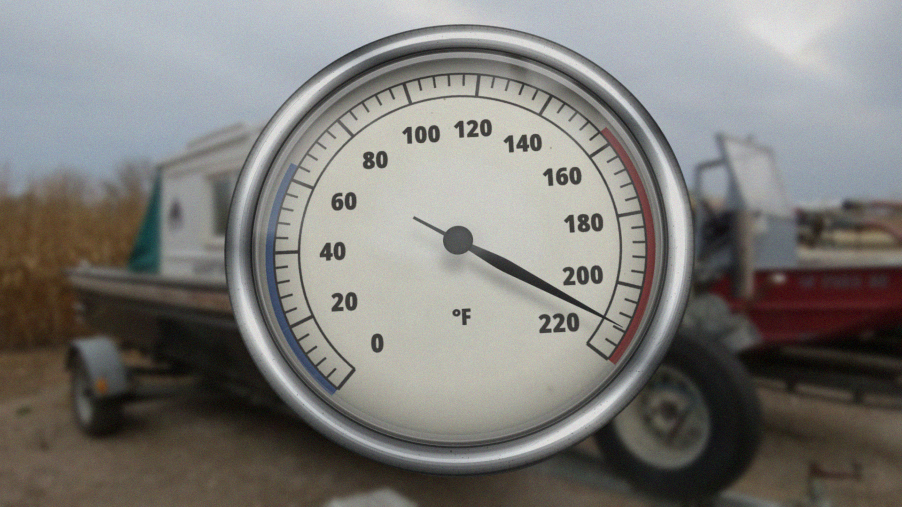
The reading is 212 °F
